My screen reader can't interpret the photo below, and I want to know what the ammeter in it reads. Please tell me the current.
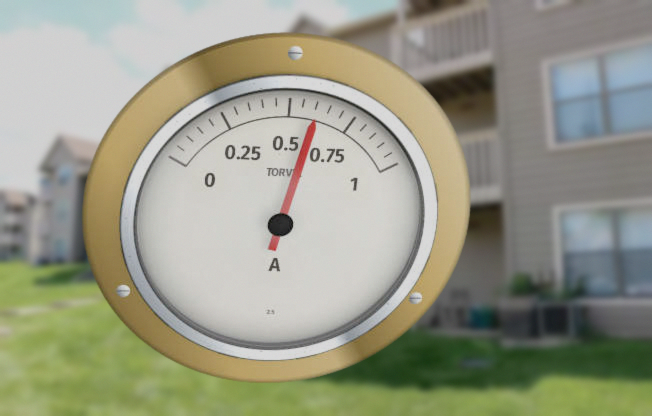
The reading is 0.6 A
